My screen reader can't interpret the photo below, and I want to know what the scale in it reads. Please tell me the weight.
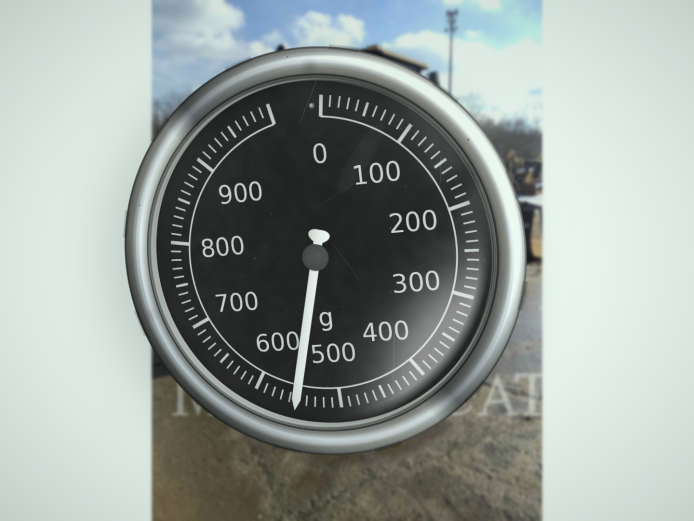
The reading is 550 g
